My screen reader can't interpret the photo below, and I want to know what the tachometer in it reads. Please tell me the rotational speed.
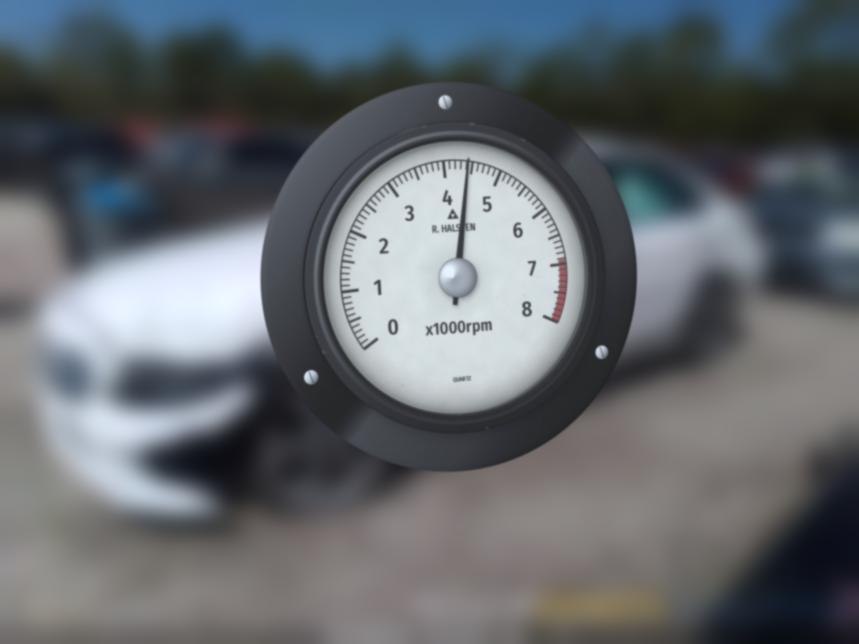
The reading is 4400 rpm
